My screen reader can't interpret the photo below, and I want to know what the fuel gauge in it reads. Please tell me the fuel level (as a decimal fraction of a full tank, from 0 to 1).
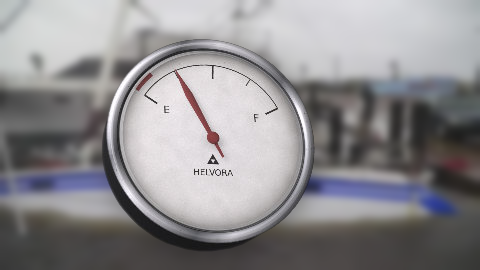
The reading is 0.25
